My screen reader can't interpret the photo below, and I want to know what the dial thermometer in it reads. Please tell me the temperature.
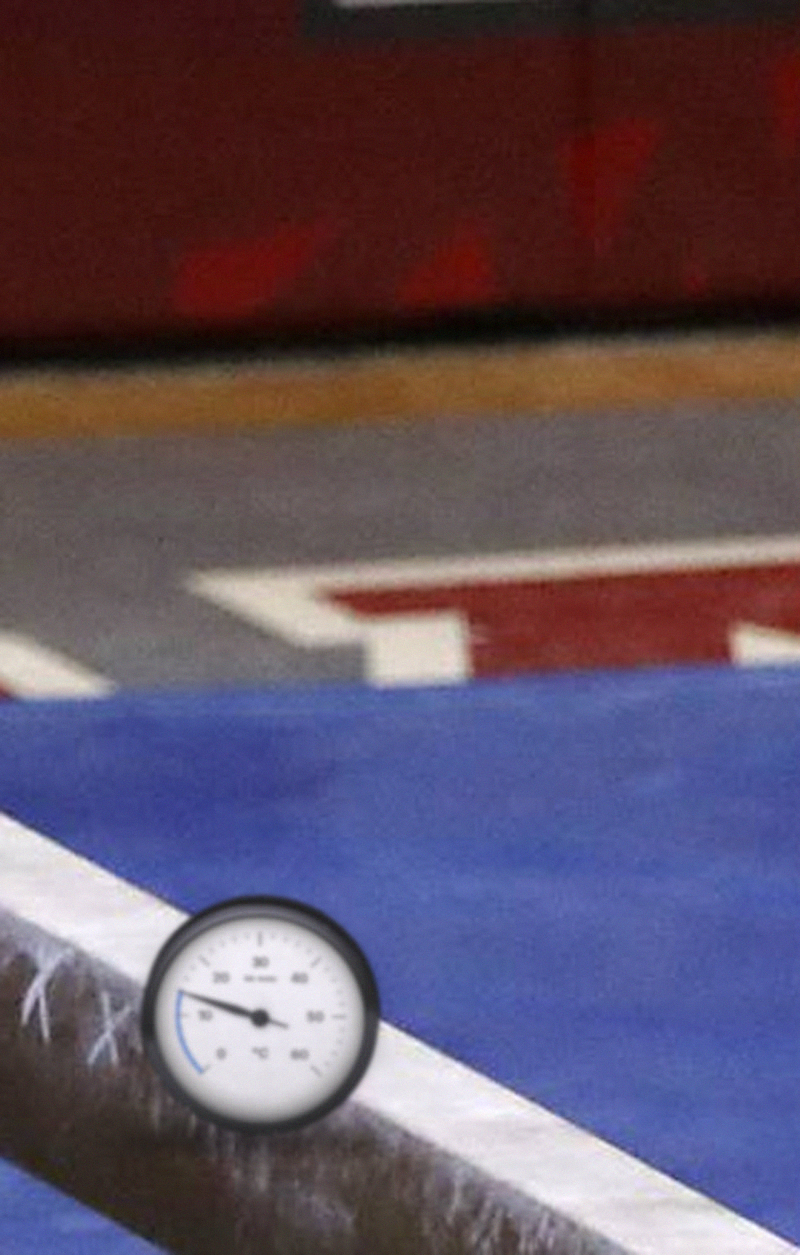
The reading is 14 °C
